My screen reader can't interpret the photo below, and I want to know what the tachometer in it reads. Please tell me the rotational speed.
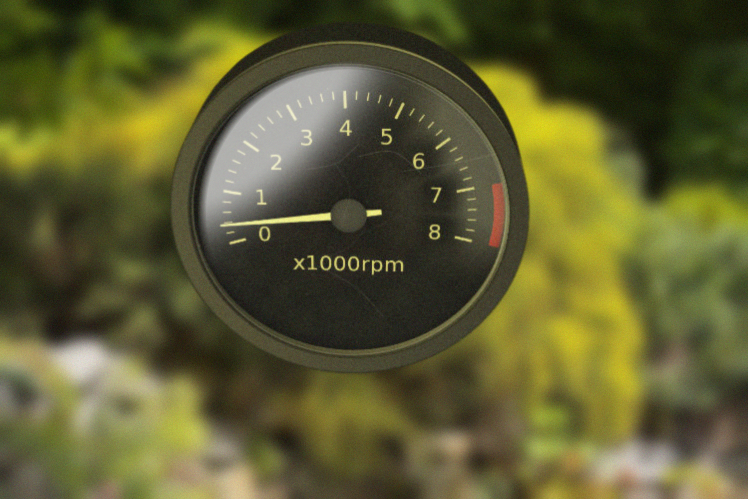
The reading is 400 rpm
